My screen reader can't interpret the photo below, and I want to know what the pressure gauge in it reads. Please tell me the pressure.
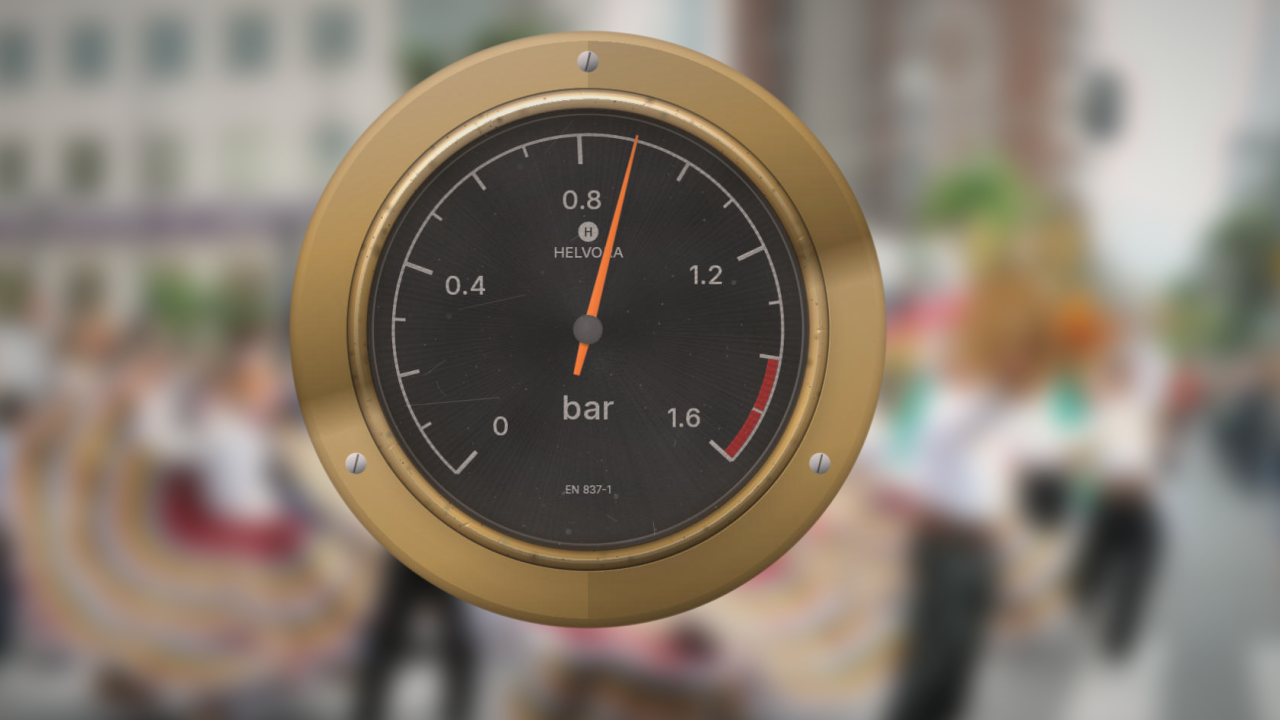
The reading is 0.9 bar
